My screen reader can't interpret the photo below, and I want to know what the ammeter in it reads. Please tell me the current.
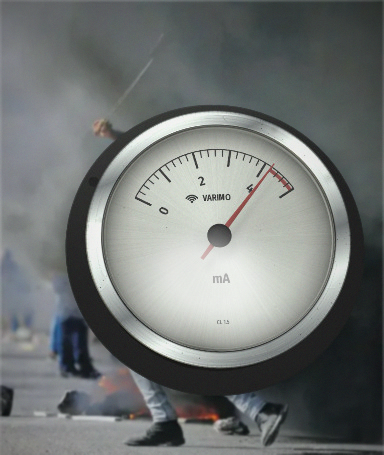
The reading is 4.2 mA
